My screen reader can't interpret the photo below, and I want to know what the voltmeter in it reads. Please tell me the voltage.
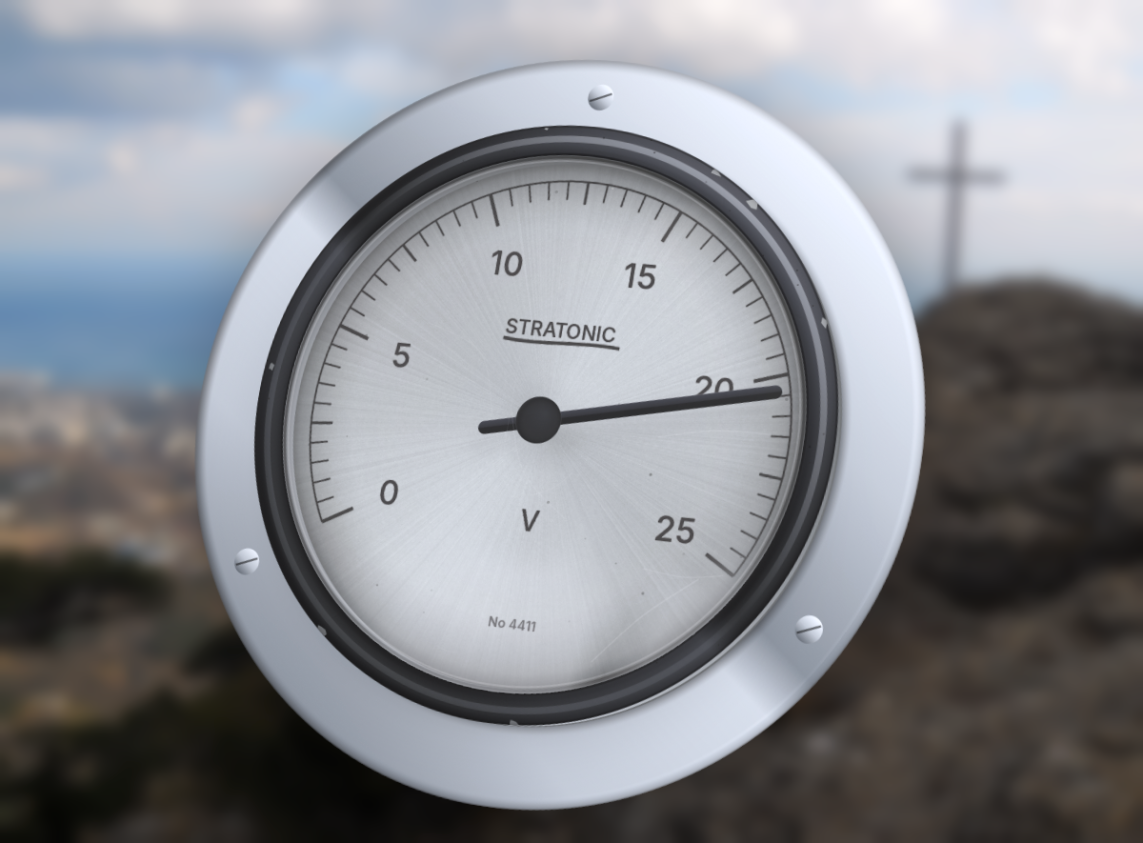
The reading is 20.5 V
